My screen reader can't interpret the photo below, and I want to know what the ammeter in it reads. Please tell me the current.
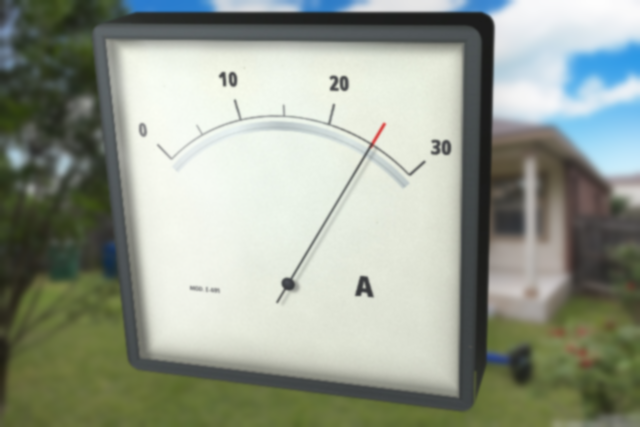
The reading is 25 A
